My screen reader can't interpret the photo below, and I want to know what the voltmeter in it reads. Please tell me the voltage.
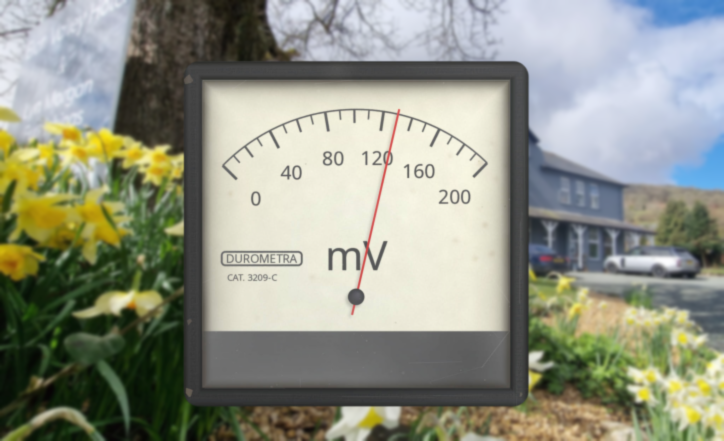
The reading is 130 mV
